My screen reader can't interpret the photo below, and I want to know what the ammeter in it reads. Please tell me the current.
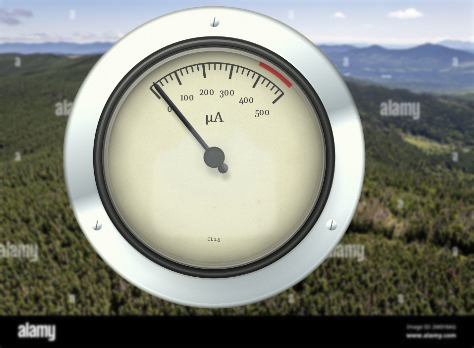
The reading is 20 µA
